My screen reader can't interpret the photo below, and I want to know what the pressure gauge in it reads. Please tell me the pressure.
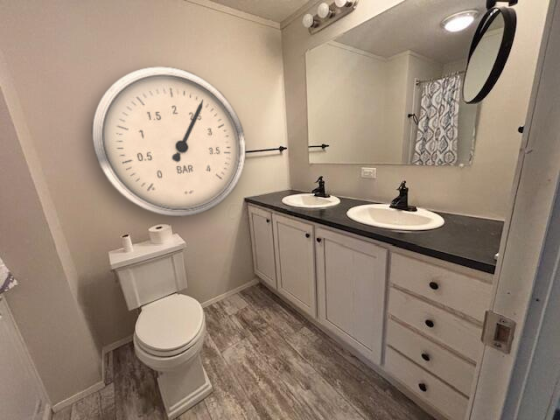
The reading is 2.5 bar
